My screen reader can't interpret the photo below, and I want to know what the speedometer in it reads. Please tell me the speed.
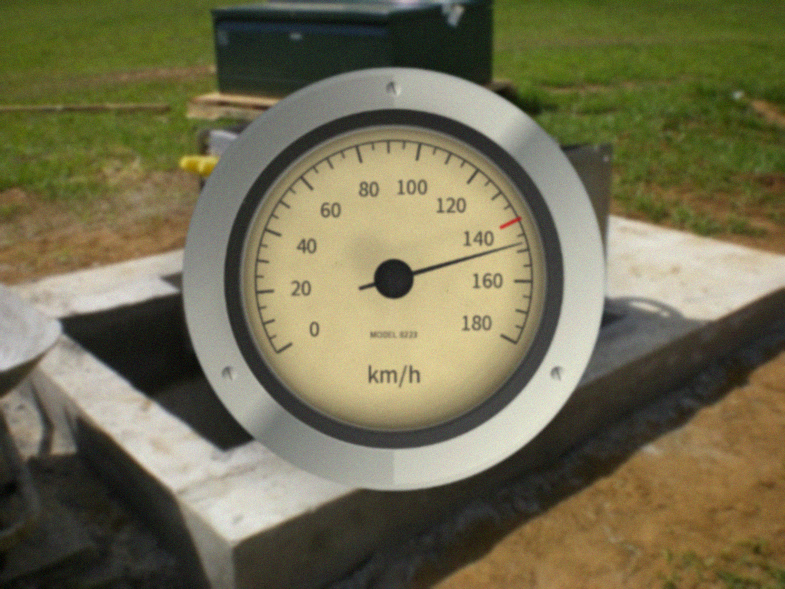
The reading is 147.5 km/h
